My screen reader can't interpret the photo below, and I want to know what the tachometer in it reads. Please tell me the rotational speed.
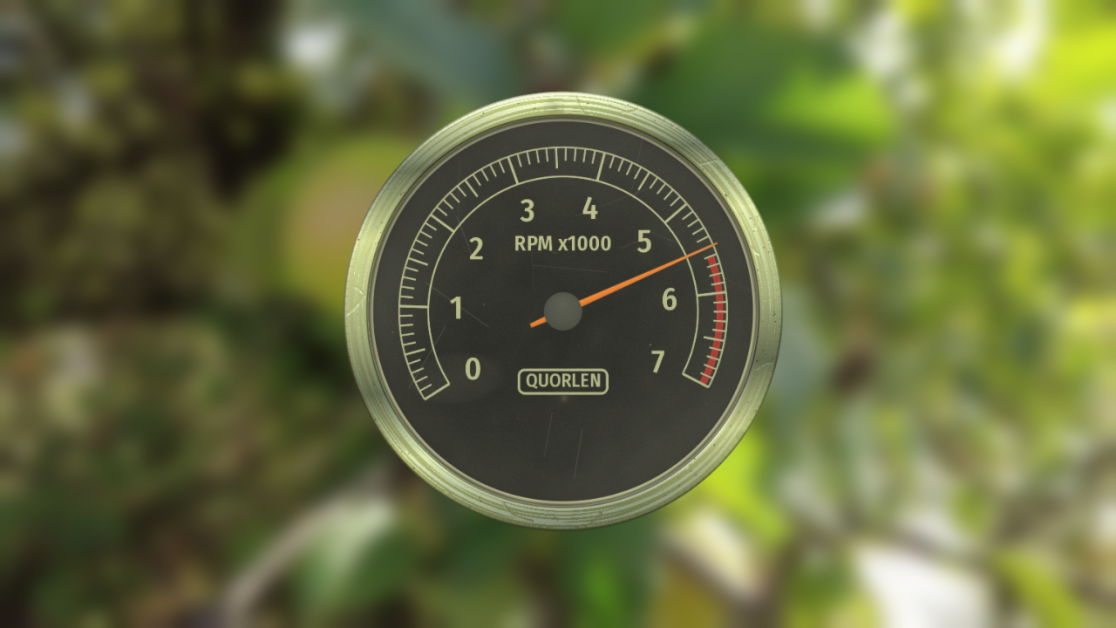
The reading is 5500 rpm
